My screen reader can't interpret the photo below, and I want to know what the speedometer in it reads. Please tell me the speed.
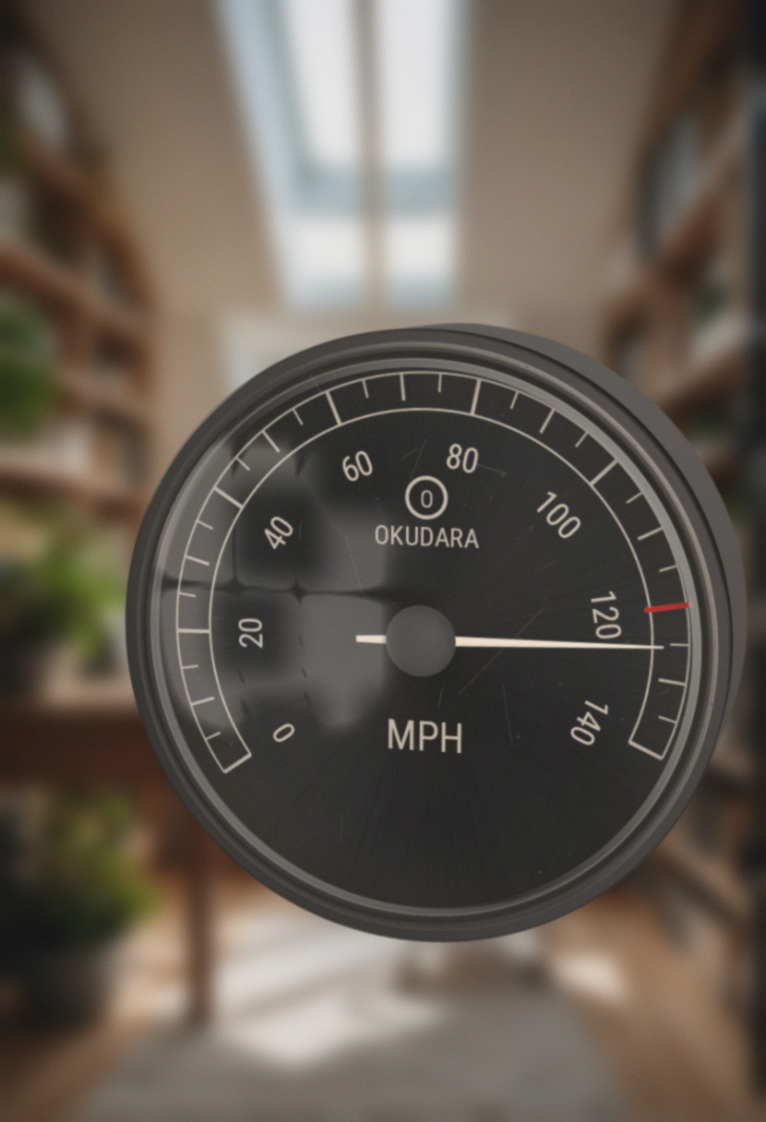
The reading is 125 mph
